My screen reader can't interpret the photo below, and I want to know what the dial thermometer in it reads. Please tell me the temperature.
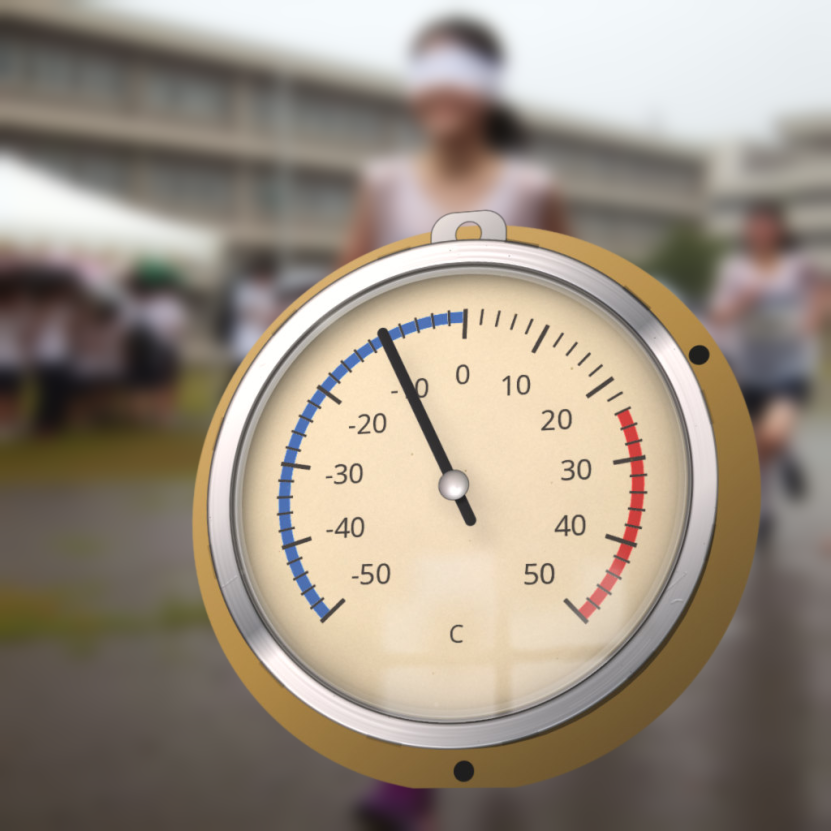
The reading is -10 °C
